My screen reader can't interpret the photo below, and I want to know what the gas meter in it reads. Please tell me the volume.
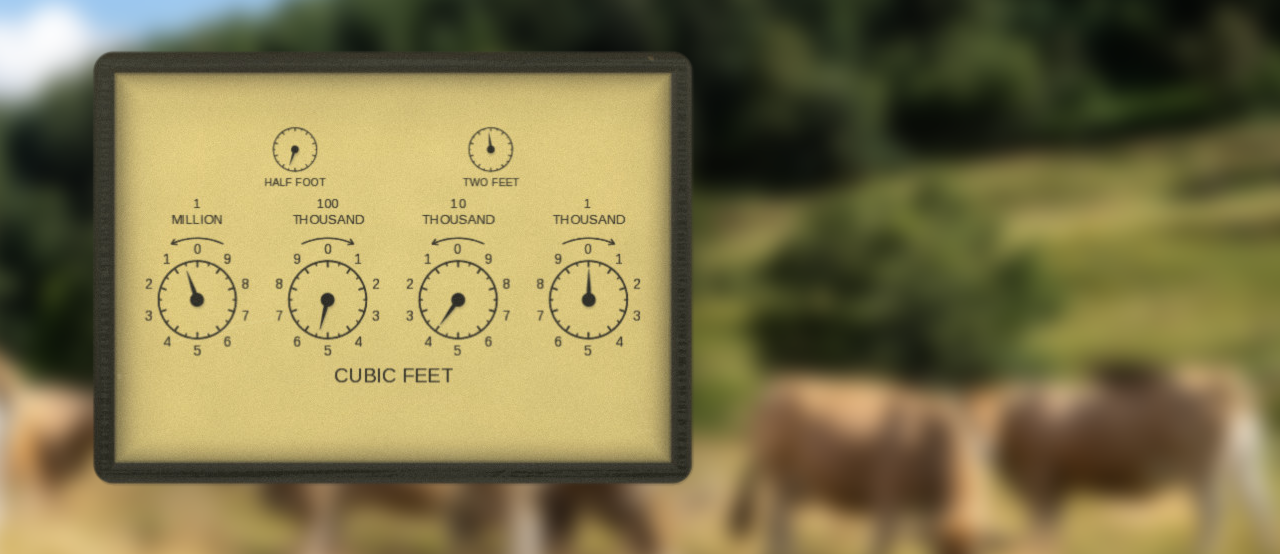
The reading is 54000 ft³
